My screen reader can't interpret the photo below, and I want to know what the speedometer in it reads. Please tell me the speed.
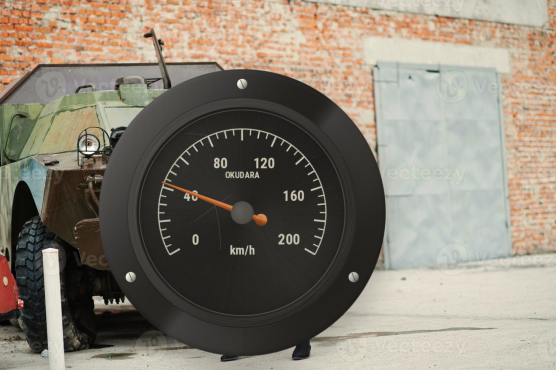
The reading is 42.5 km/h
